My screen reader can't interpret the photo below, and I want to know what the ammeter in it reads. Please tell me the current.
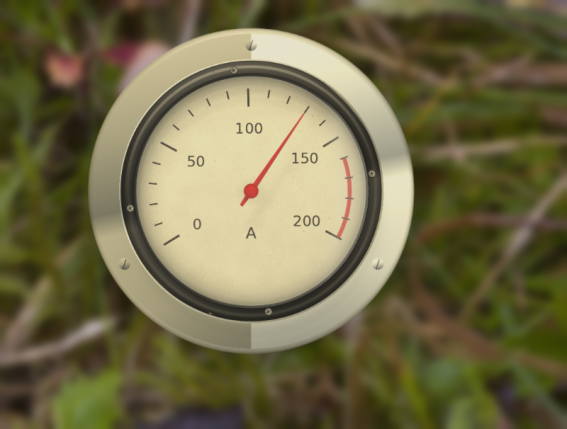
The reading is 130 A
